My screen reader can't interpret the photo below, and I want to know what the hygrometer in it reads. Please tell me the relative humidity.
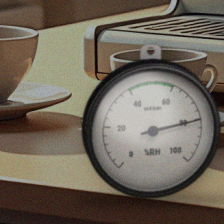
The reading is 80 %
